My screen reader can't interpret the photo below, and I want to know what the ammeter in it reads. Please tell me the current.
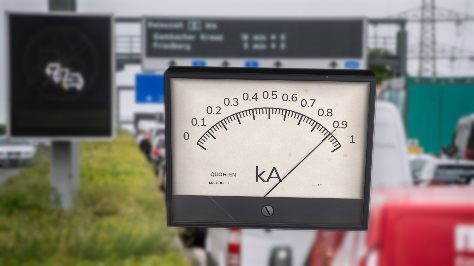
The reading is 0.9 kA
